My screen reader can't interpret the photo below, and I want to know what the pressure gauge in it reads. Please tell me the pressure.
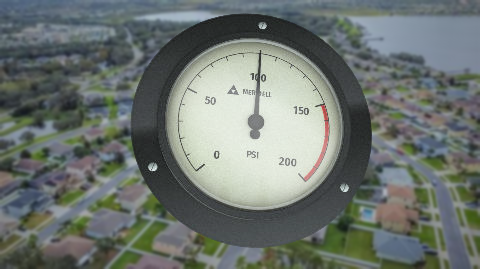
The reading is 100 psi
